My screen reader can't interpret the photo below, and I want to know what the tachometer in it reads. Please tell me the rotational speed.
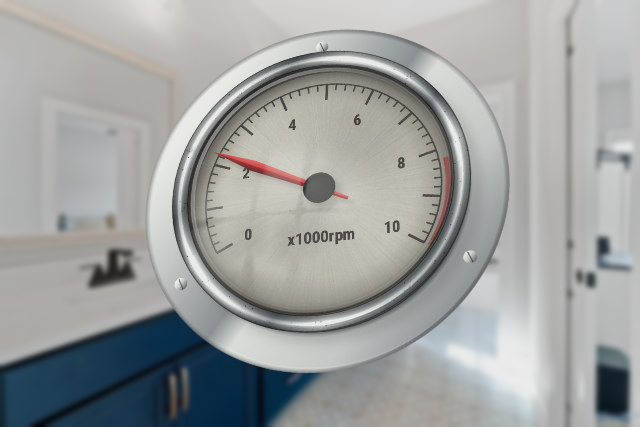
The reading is 2200 rpm
